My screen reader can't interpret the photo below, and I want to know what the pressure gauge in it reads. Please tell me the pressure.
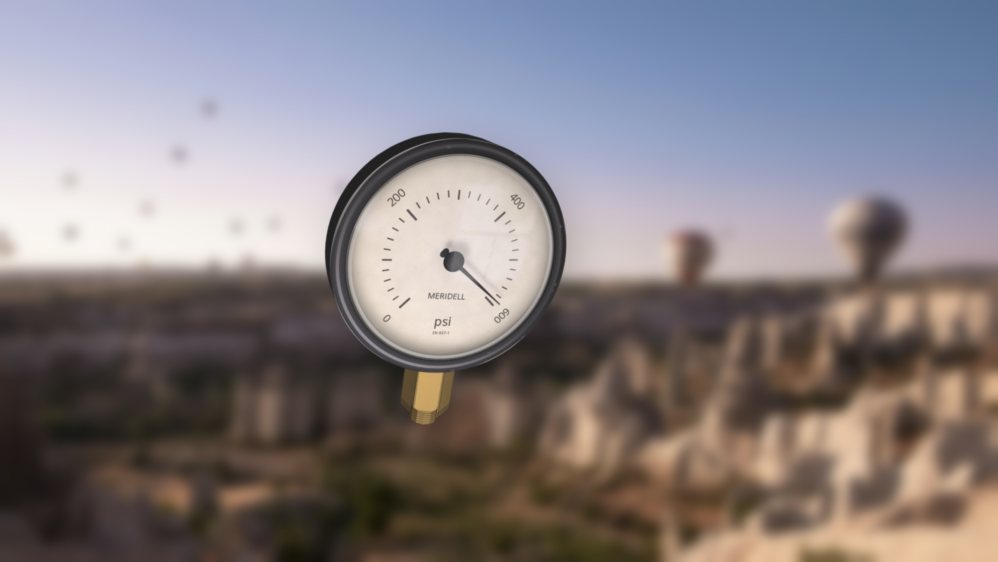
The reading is 590 psi
